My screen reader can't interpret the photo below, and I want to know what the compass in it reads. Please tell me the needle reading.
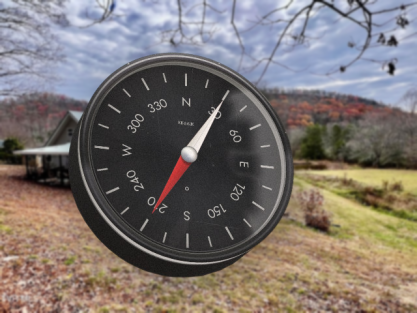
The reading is 210 °
